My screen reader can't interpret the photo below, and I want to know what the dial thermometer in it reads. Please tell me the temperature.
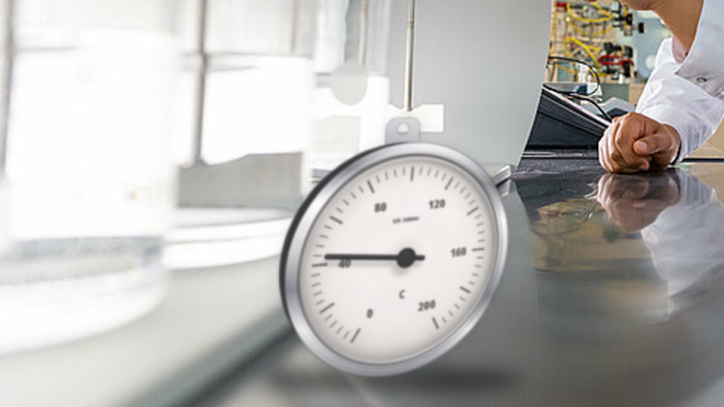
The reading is 44 °C
